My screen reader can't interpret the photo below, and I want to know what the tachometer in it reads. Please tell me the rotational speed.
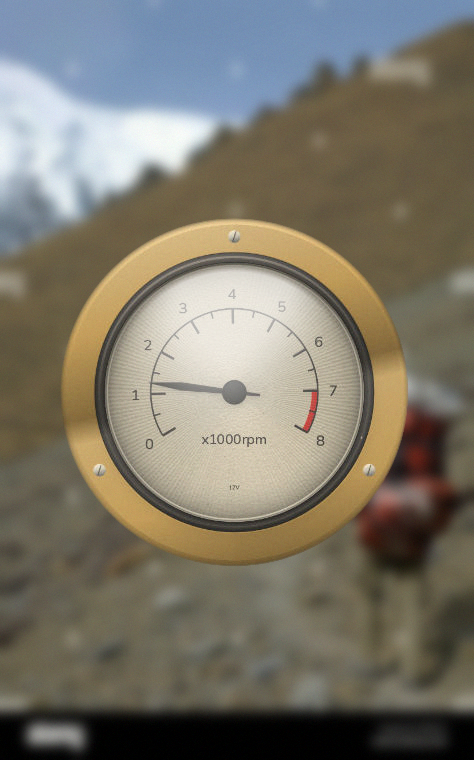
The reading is 1250 rpm
